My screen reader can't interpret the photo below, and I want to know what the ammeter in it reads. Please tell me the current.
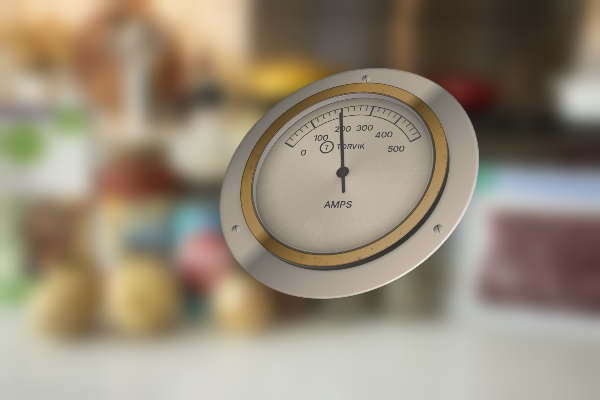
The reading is 200 A
